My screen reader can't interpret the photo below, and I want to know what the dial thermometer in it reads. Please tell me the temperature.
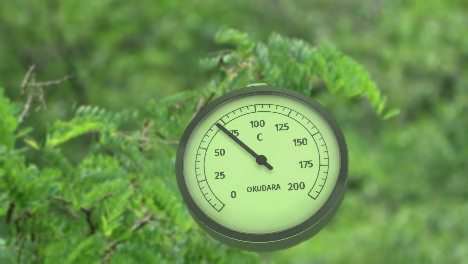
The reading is 70 °C
